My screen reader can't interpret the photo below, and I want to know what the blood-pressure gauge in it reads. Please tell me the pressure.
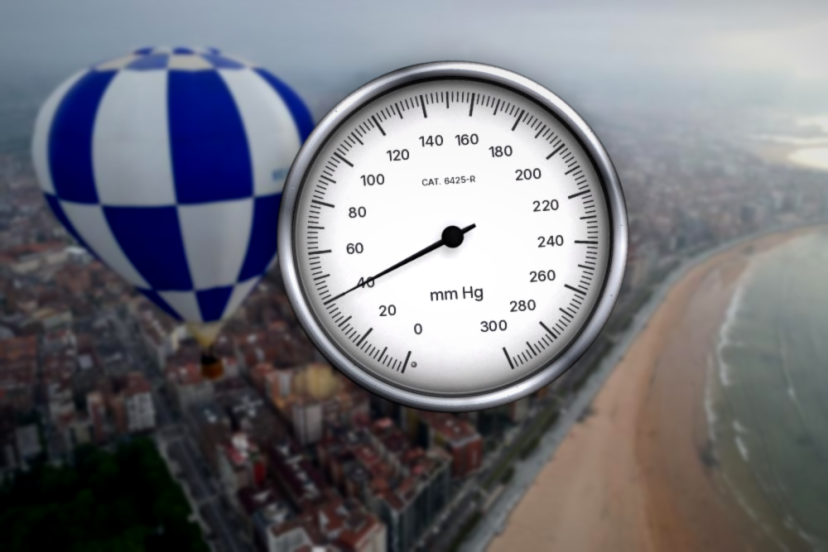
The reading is 40 mmHg
